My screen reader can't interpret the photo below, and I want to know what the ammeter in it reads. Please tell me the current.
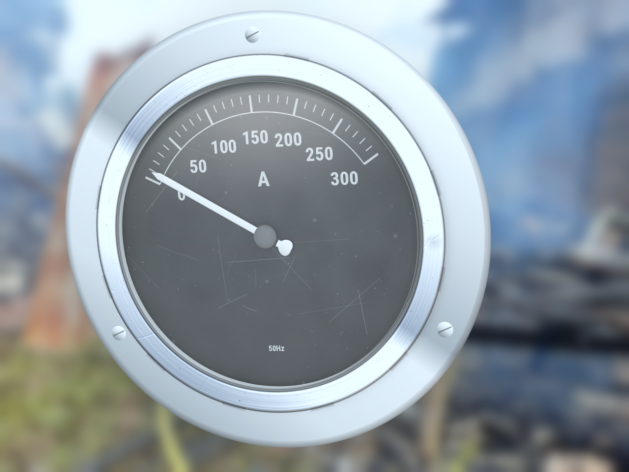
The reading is 10 A
